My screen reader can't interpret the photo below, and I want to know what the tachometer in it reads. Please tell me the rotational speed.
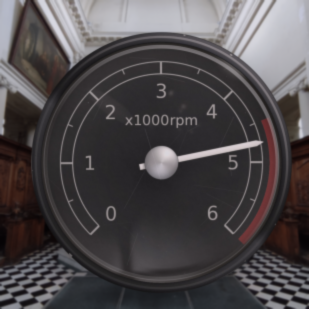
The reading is 4750 rpm
